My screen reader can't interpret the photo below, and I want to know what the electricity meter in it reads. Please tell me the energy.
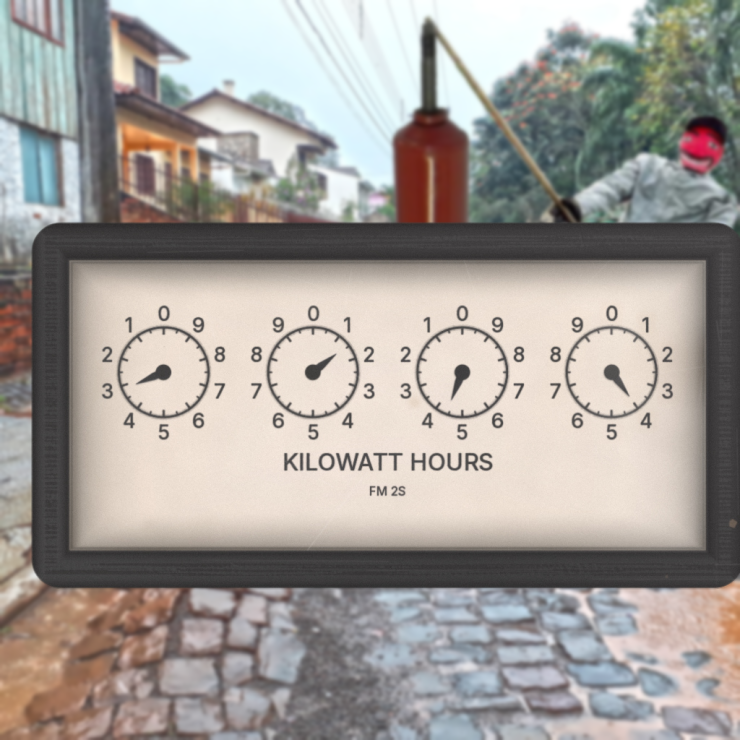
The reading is 3144 kWh
